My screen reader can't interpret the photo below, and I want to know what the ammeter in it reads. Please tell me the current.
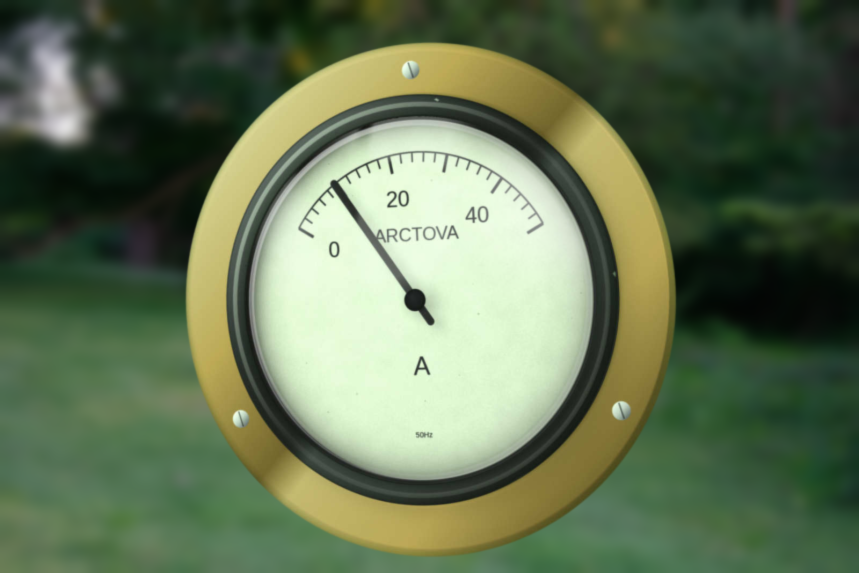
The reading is 10 A
